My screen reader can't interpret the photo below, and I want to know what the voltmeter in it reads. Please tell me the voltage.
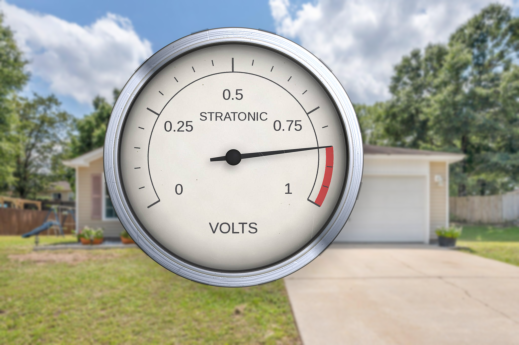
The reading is 0.85 V
